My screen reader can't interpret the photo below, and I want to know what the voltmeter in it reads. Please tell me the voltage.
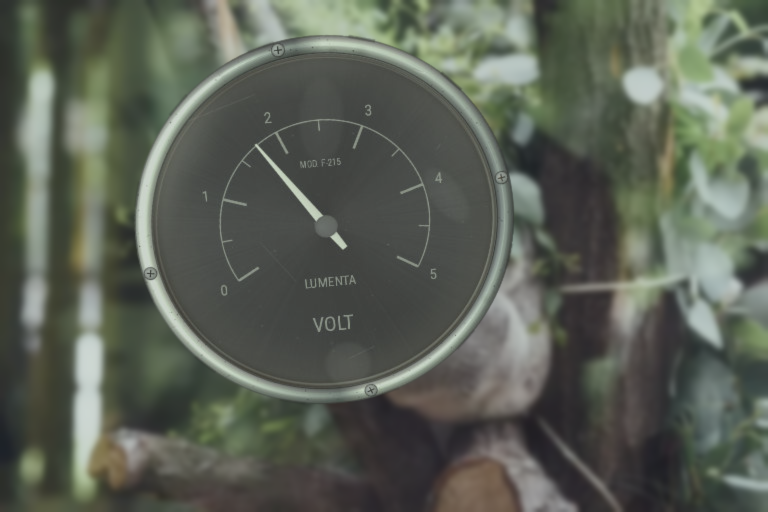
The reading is 1.75 V
